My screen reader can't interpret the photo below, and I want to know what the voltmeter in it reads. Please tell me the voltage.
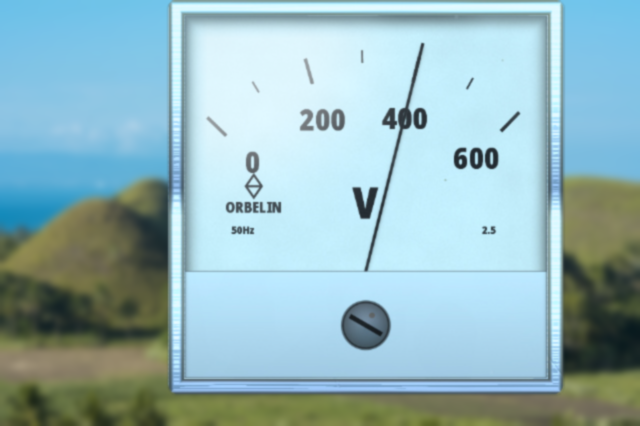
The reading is 400 V
